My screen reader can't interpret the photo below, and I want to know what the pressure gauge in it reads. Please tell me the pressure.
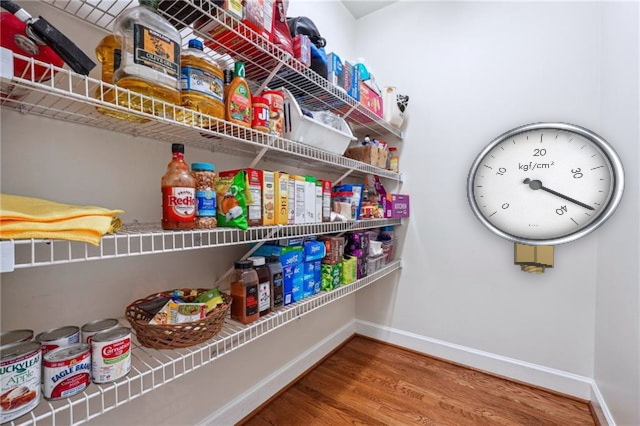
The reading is 37 kg/cm²
